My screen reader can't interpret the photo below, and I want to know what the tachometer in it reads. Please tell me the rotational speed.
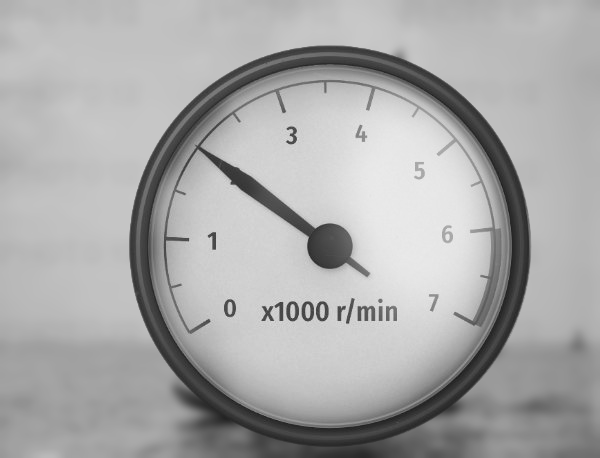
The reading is 2000 rpm
